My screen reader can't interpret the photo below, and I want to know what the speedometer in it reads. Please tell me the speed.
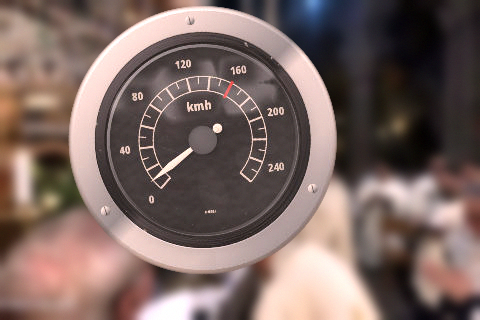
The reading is 10 km/h
